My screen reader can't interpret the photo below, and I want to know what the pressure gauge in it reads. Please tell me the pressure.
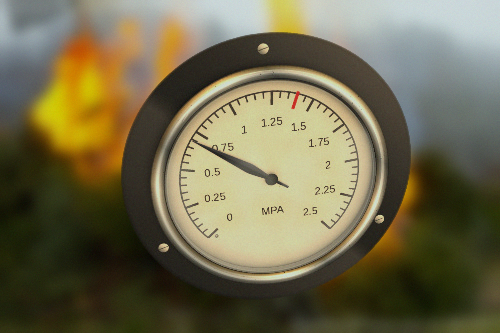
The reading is 0.7 MPa
